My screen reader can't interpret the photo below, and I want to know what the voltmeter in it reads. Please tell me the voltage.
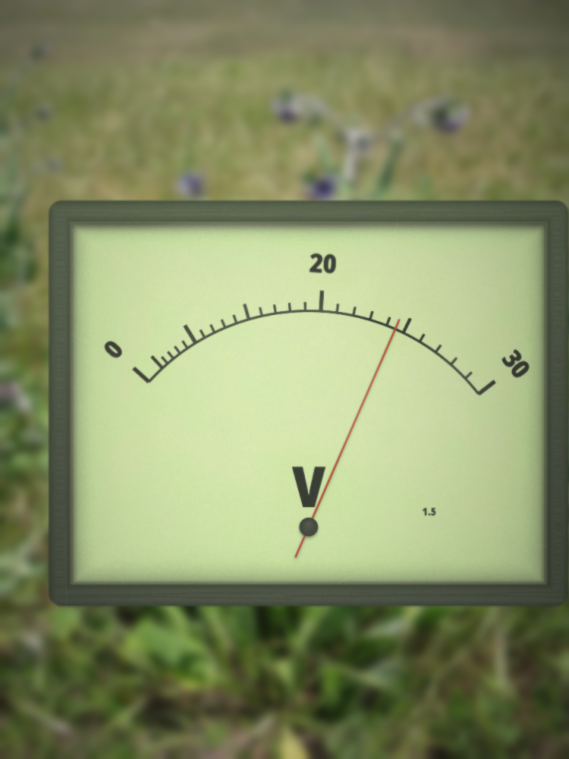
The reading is 24.5 V
